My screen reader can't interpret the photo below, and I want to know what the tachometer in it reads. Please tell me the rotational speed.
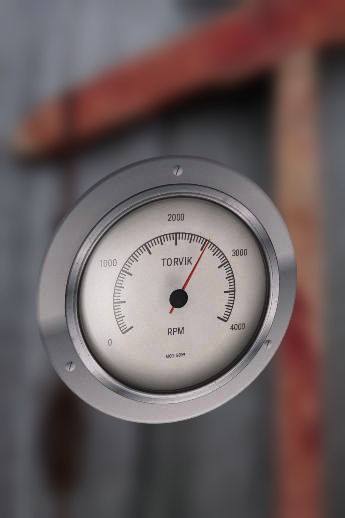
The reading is 2500 rpm
